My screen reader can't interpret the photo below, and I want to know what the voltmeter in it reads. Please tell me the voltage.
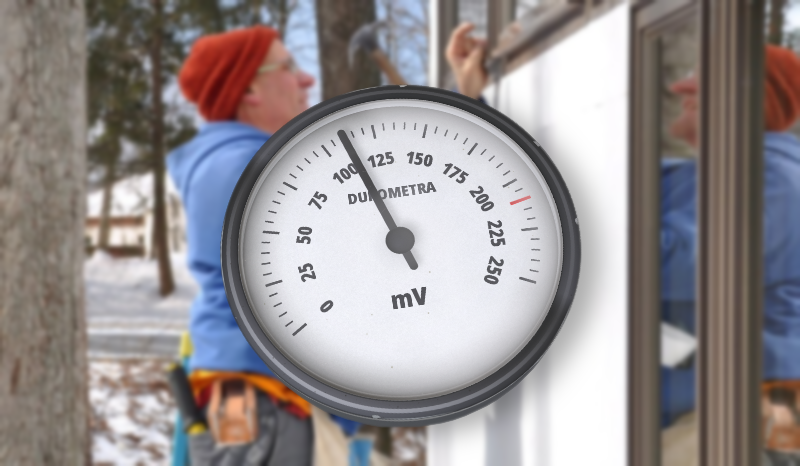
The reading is 110 mV
